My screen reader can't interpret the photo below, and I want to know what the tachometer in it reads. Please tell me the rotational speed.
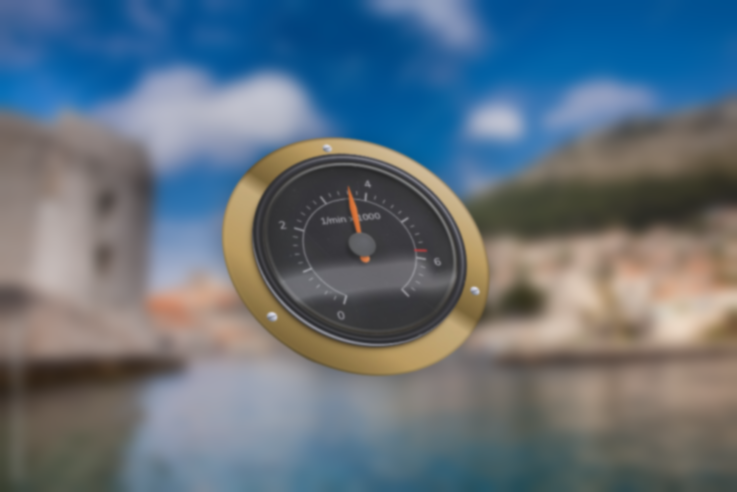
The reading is 3600 rpm
